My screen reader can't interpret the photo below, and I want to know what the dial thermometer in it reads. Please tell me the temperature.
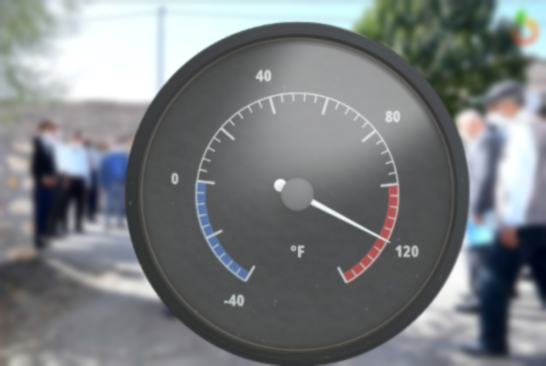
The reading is 120 °F
